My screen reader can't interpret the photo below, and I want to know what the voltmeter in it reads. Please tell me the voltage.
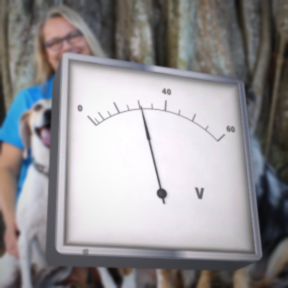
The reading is 30 V
